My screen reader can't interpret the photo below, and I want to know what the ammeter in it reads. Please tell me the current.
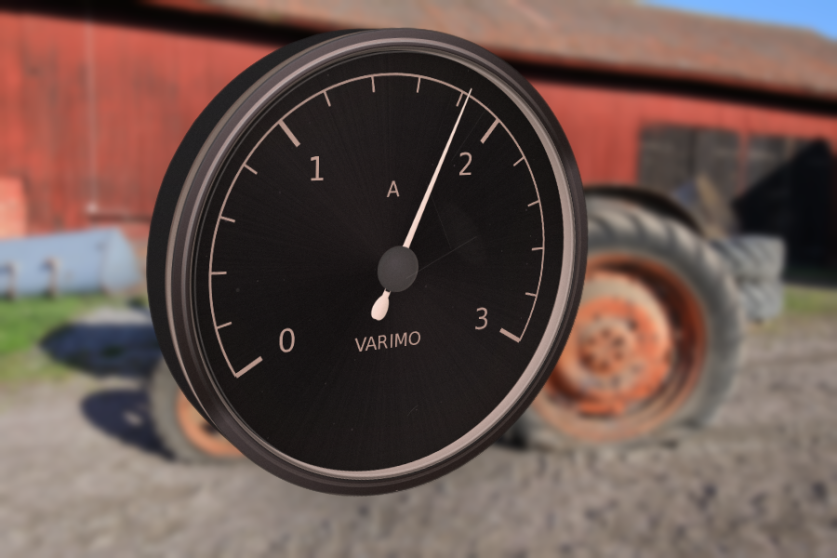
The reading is 1.8 A
